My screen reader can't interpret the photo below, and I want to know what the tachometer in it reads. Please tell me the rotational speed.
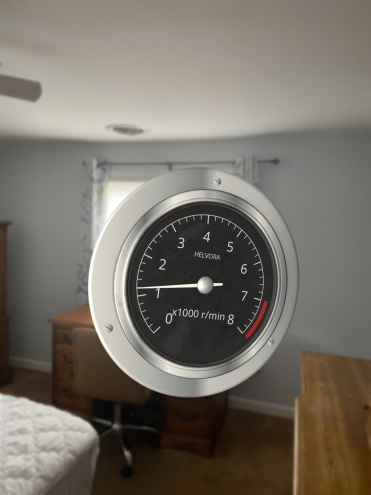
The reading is 1200 rpm
